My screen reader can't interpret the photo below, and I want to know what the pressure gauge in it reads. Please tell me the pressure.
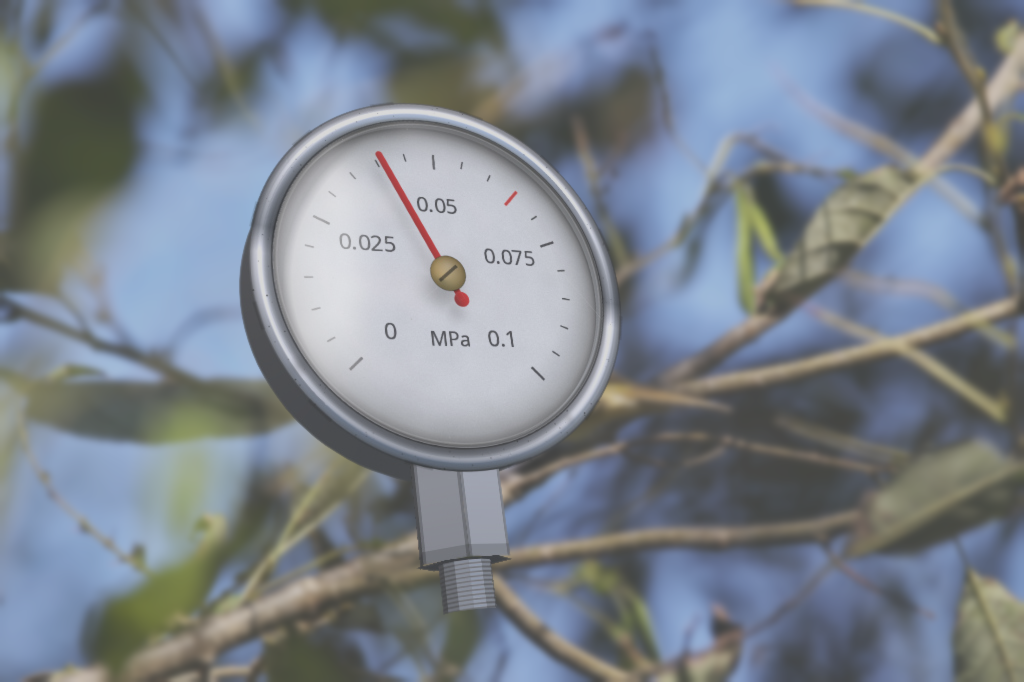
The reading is 0.04 MPa
